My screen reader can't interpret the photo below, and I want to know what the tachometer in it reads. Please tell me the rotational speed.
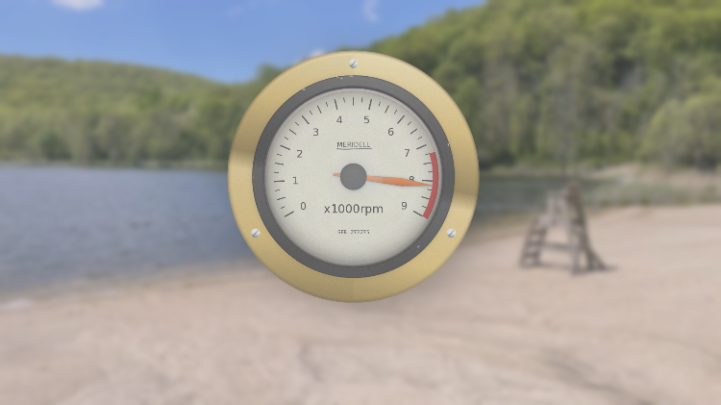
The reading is 8125 rpm
